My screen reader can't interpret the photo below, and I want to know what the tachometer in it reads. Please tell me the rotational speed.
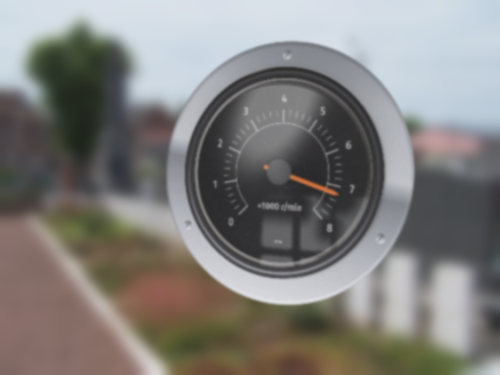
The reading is 7200 rpm
